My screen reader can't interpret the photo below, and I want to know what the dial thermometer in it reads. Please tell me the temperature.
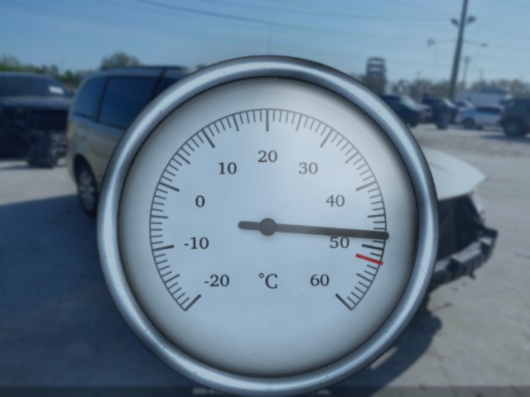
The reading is 48 °C
